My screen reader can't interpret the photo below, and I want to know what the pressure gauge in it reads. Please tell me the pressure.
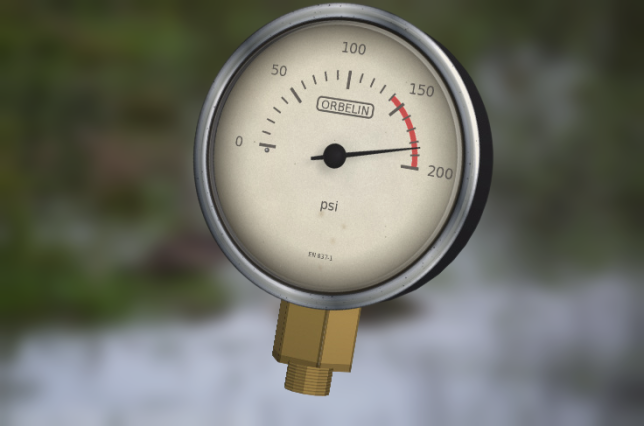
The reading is 185 psi
